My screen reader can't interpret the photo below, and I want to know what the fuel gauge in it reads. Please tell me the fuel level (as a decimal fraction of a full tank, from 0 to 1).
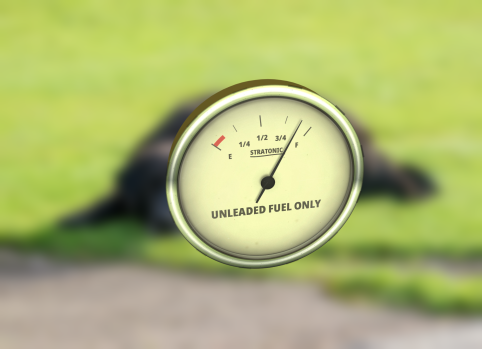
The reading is 0.875
